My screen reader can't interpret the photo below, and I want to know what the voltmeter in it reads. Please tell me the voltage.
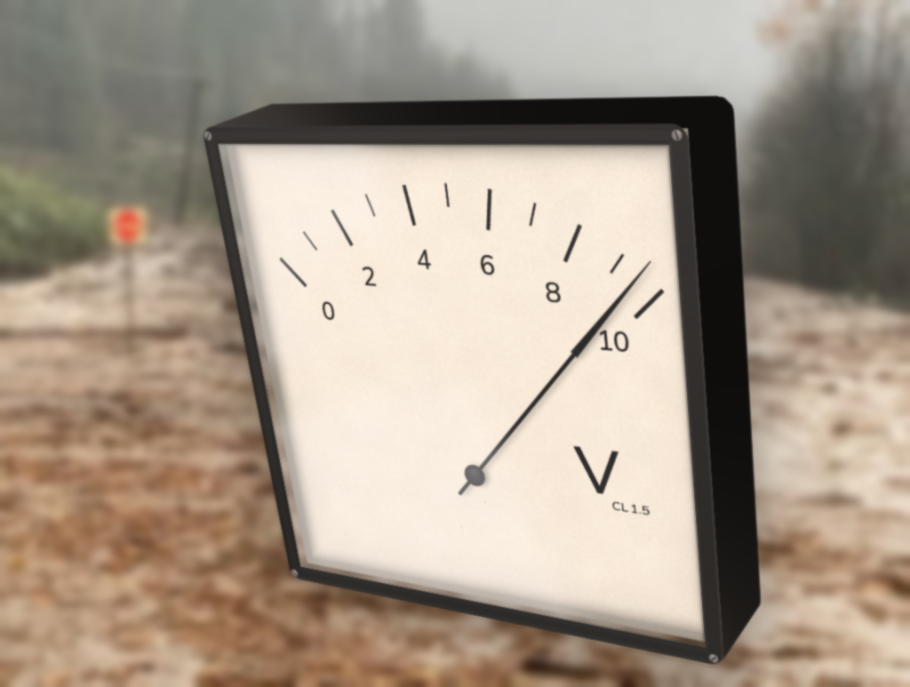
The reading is 9.5 V
